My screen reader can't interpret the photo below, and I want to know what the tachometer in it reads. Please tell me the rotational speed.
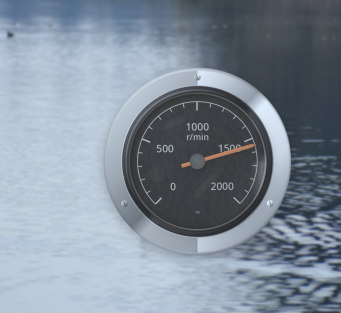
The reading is 1550 rpm
